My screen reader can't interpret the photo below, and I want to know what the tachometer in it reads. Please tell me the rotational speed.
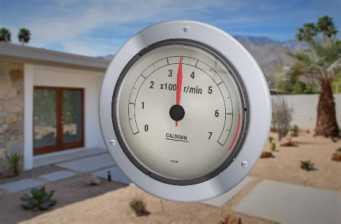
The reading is 3500 rpm
